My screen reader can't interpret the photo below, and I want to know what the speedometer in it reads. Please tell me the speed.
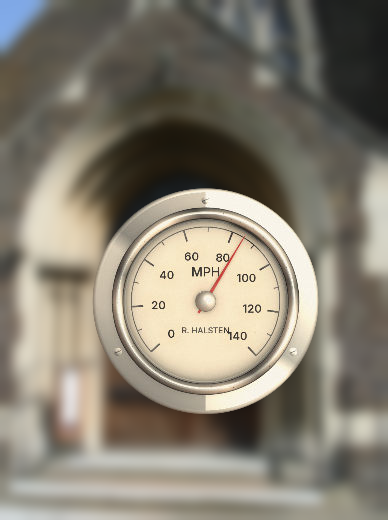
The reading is 85 mph
